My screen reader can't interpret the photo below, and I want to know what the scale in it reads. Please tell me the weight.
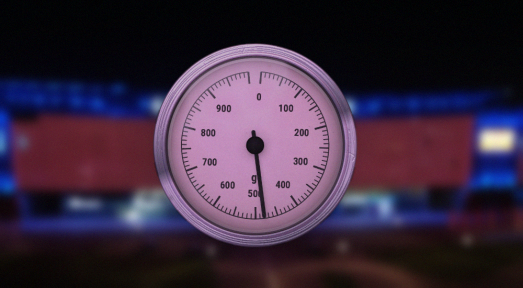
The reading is 480 g
